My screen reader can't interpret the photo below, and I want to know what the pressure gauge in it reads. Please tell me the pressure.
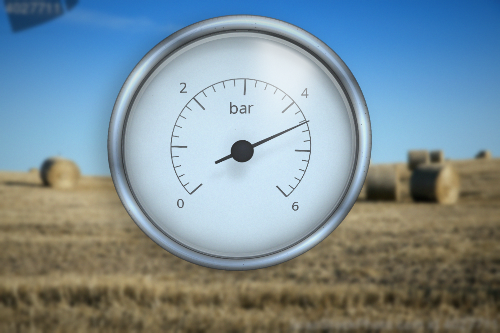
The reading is 4.4 bar
